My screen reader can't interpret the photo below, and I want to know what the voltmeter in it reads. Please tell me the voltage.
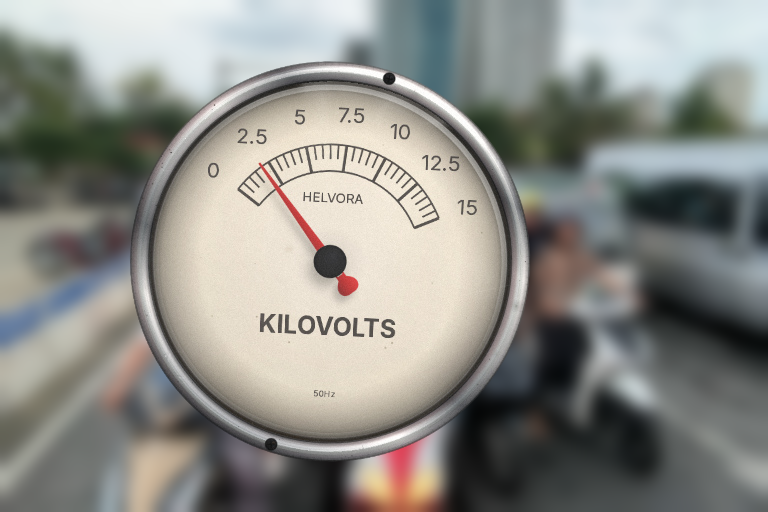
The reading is 2 kV
